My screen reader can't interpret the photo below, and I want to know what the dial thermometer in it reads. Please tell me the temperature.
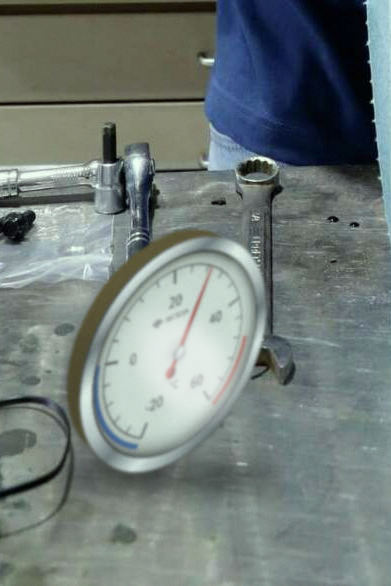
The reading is 28 °C
